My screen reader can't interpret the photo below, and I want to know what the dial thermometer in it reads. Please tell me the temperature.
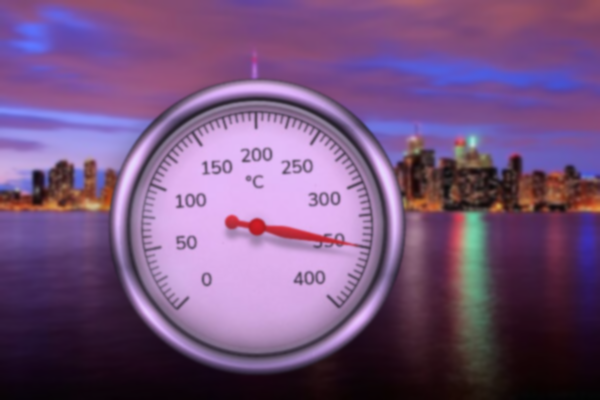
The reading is 350 °C
